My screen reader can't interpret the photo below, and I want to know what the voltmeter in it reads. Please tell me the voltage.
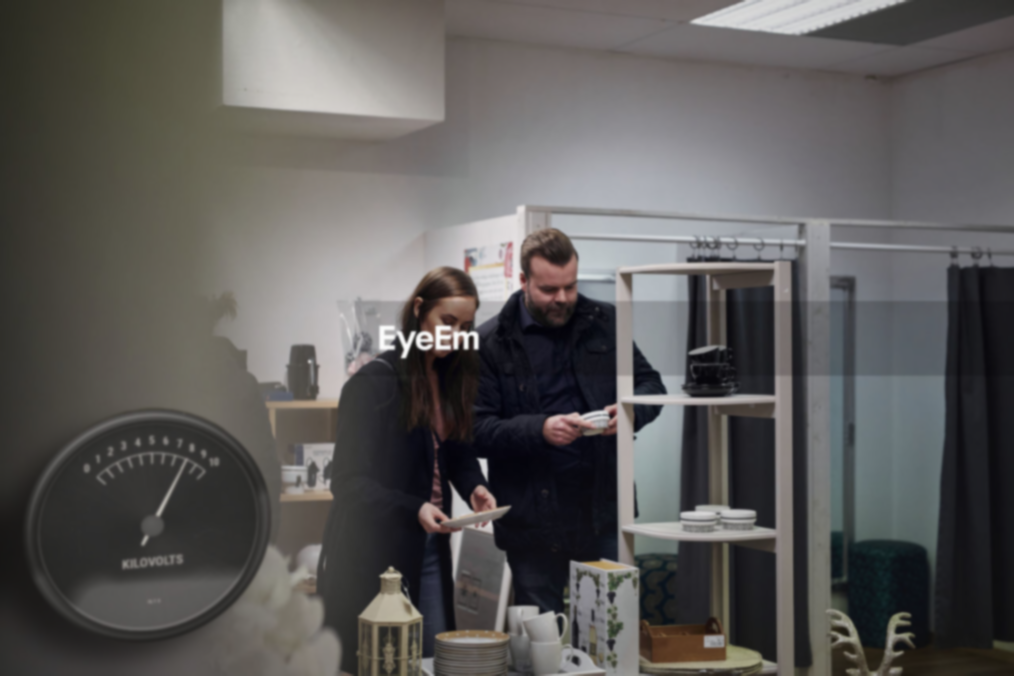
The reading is 8 kV
